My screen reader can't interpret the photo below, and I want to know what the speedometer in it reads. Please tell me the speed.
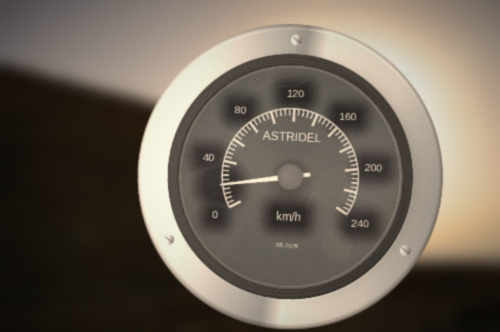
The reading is 20 km/h
